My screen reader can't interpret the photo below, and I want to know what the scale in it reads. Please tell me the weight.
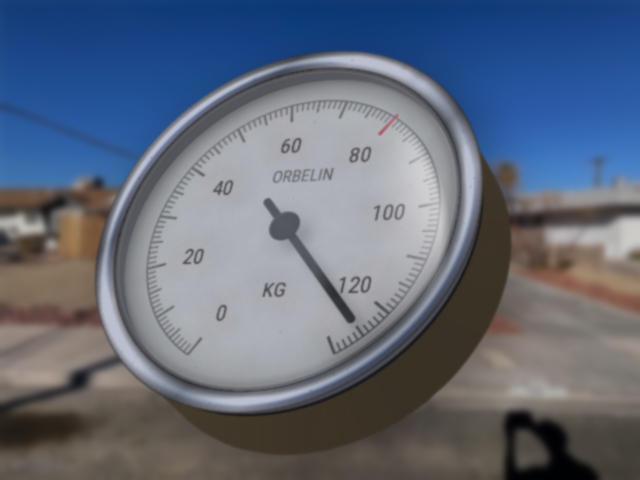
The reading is 125 kg
